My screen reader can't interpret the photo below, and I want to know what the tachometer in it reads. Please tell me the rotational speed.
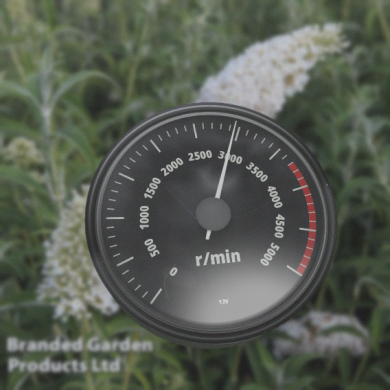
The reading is 2950 rpm
